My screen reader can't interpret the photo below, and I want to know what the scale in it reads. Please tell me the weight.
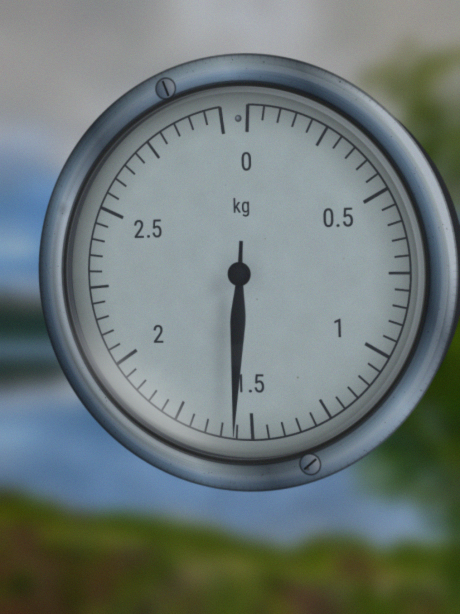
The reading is 1.55 kg
